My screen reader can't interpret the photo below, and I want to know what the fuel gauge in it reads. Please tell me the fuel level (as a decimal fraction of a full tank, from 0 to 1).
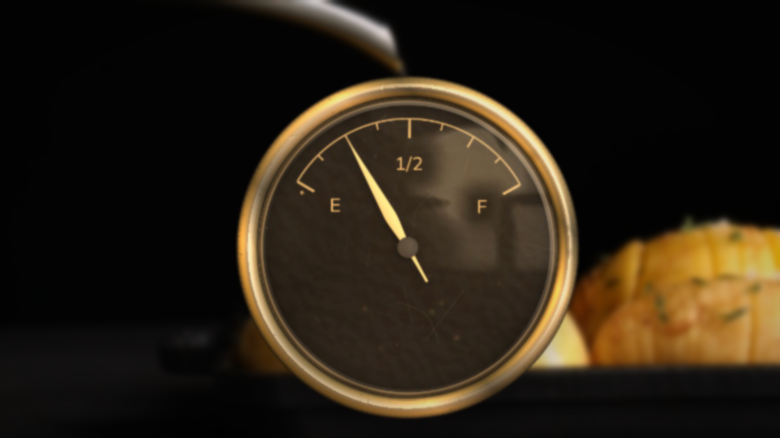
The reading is 0.25
